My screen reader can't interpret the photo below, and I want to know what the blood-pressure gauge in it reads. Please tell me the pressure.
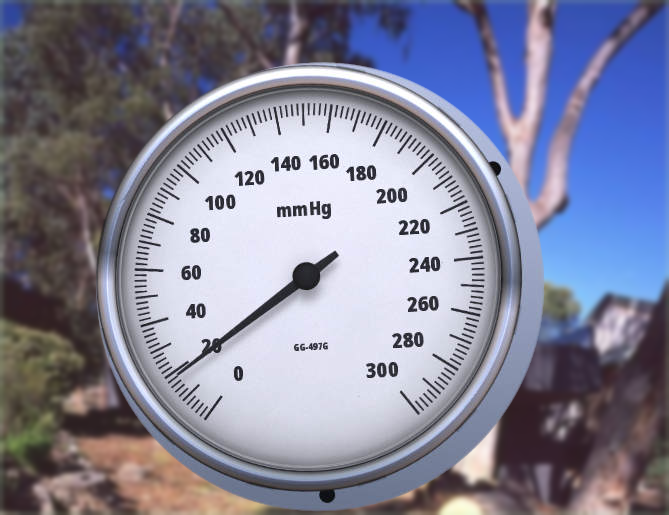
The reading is 18 mmHg
